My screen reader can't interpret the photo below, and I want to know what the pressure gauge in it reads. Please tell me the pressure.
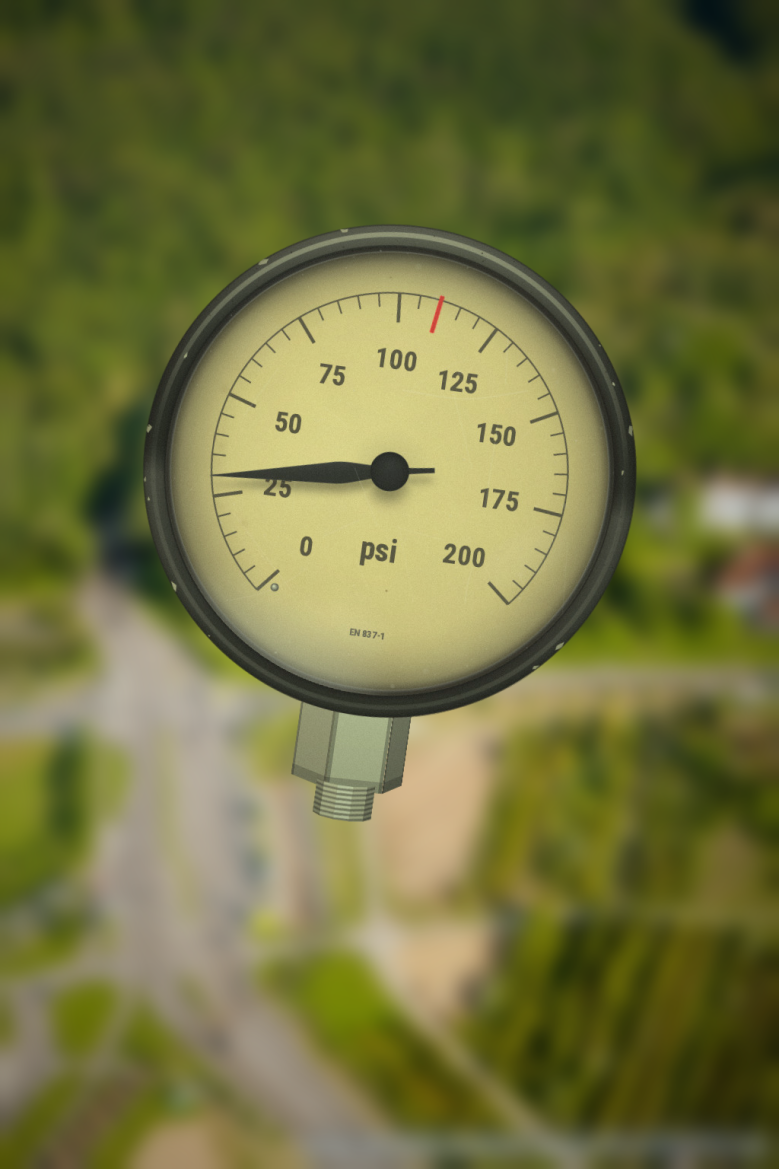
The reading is 30 psi
